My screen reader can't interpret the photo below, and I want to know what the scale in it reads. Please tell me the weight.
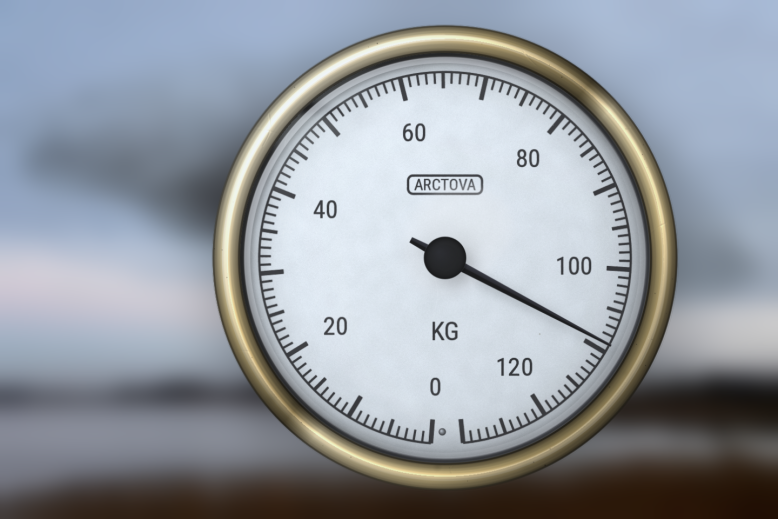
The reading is 109 kg
